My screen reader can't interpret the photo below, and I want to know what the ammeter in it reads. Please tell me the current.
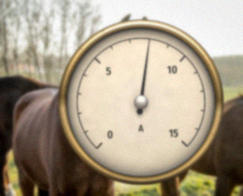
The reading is 8 A
